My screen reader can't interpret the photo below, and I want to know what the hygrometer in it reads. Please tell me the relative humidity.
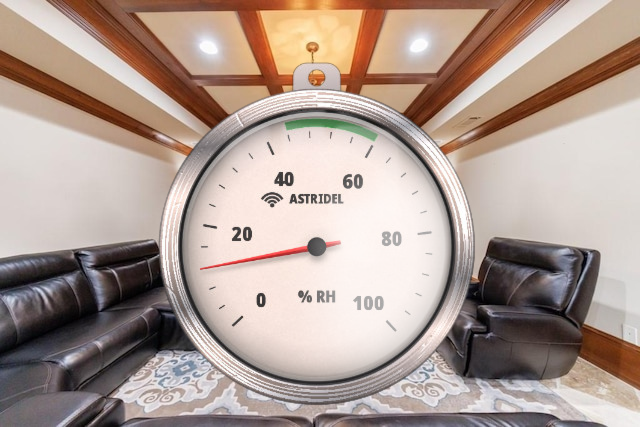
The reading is 12 %
